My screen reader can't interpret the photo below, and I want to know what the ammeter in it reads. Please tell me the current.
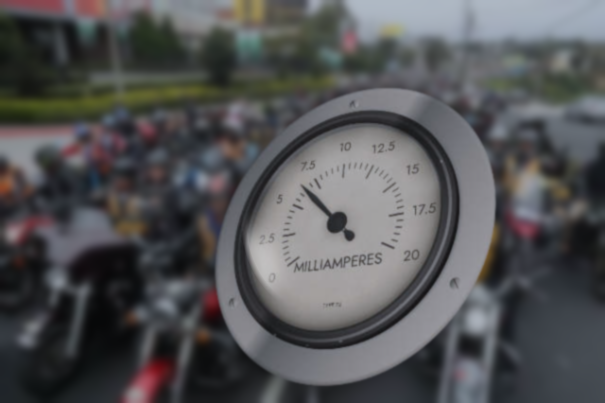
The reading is 6.5 mA
